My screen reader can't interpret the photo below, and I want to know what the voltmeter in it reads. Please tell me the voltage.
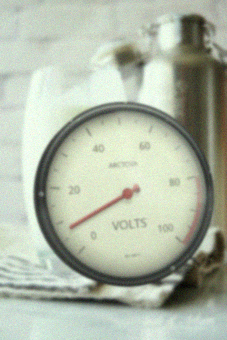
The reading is 7.5 V
